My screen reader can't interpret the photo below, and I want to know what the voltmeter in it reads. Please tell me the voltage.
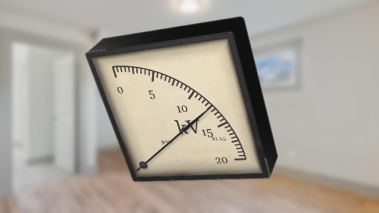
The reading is 12.5 kV
